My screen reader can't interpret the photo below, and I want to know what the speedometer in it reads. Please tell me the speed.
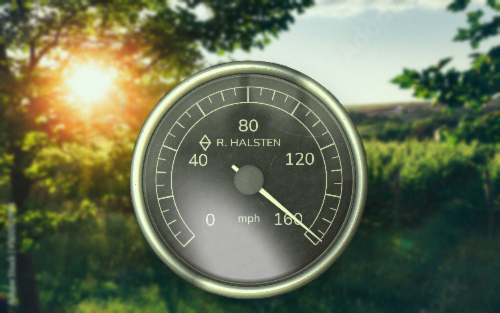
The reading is 157.5 mph
